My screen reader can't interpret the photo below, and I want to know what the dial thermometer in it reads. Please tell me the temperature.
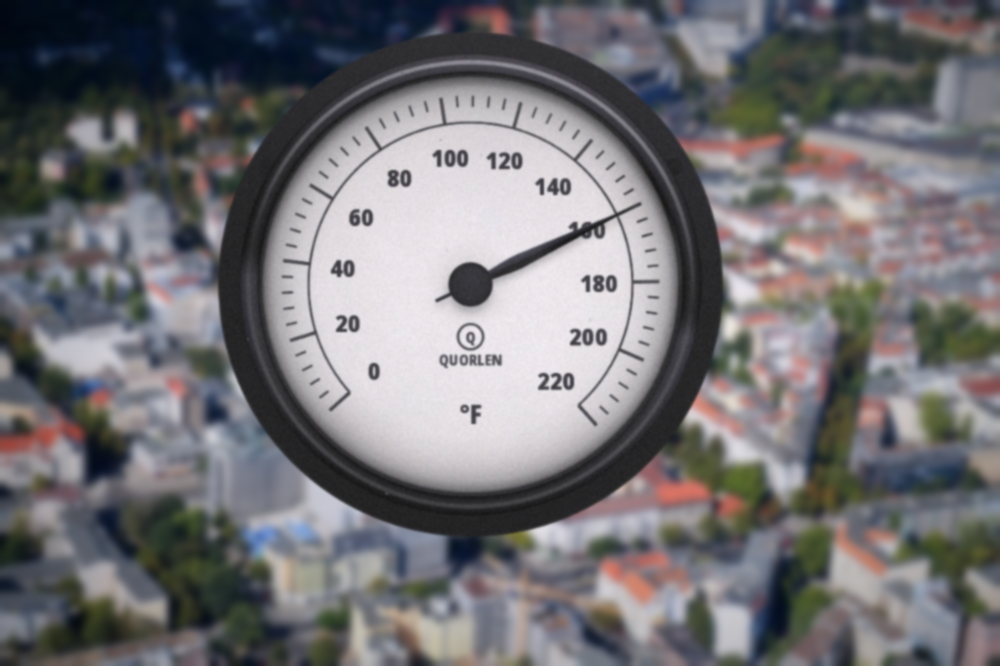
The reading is 160 °F
